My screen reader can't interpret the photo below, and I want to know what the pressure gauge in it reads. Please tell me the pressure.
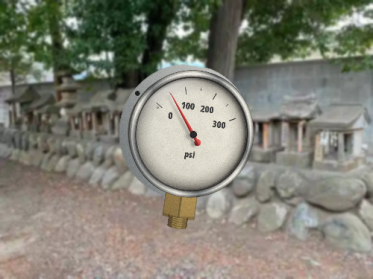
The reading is 50 psi
